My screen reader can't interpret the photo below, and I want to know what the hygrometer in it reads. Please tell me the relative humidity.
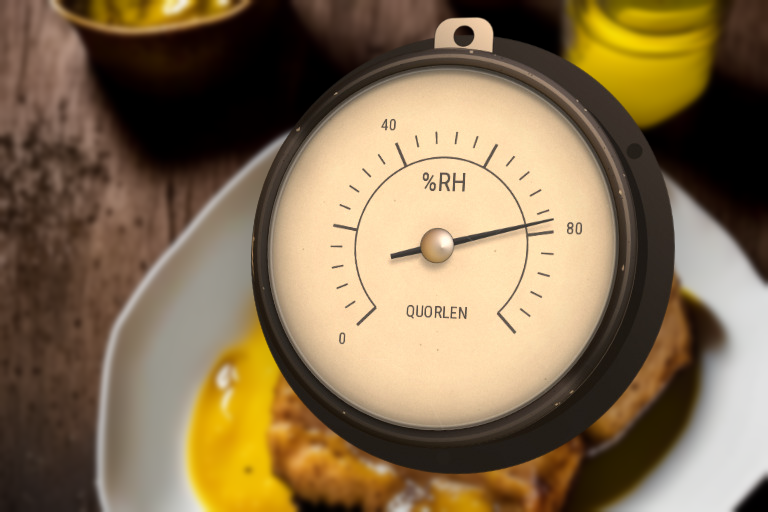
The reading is 78 %
